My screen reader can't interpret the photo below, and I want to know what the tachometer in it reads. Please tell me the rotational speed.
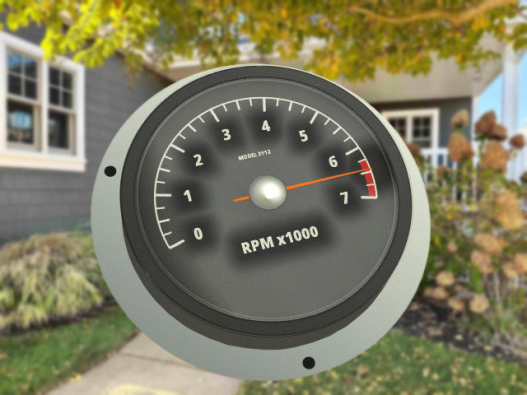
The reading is 6500 rpm
